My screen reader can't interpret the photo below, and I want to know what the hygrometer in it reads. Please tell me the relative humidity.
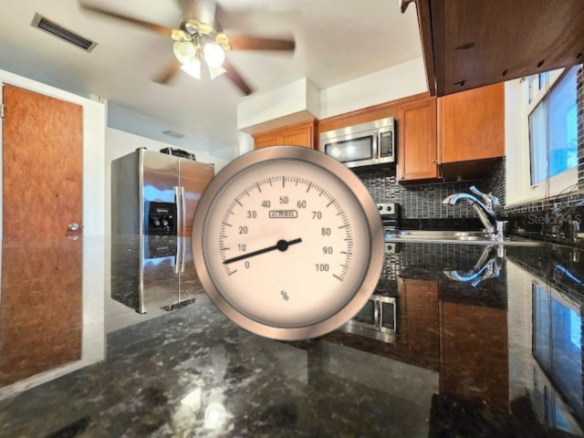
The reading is 5 %
